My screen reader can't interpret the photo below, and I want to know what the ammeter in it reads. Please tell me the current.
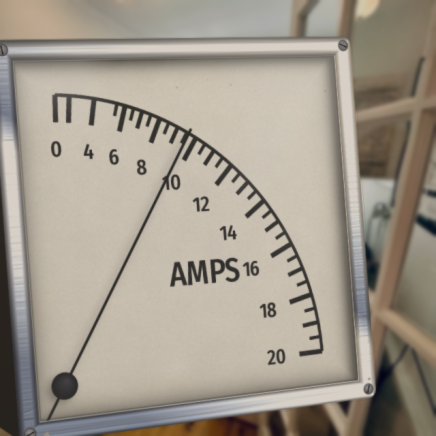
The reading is 9.5 A
